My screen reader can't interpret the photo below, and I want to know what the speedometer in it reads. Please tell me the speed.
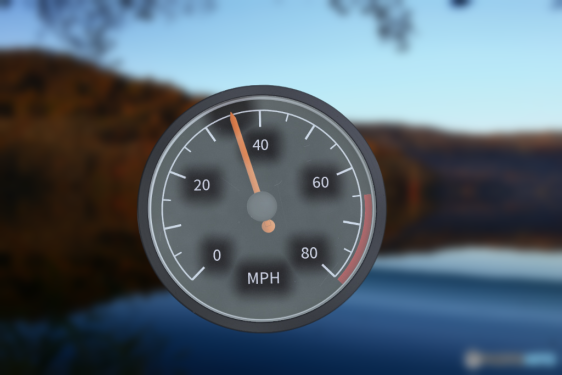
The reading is 35 mph
